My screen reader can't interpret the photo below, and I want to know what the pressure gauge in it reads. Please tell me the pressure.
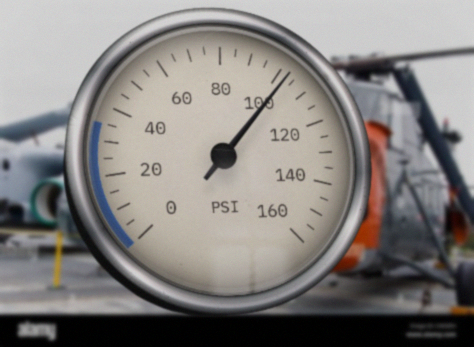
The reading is 102.5 psi
